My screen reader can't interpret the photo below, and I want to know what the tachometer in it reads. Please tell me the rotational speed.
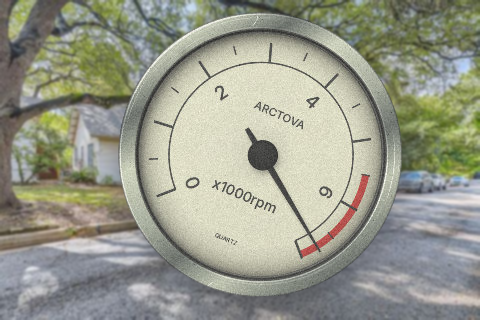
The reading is 6750 rpm
